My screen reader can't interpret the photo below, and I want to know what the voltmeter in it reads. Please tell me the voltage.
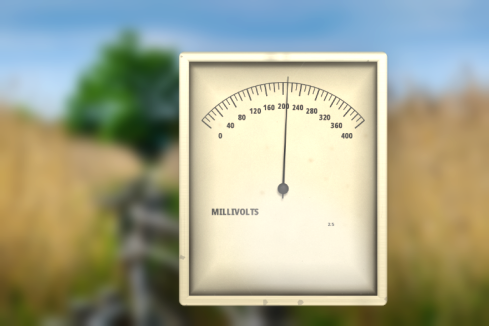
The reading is 210 mV
